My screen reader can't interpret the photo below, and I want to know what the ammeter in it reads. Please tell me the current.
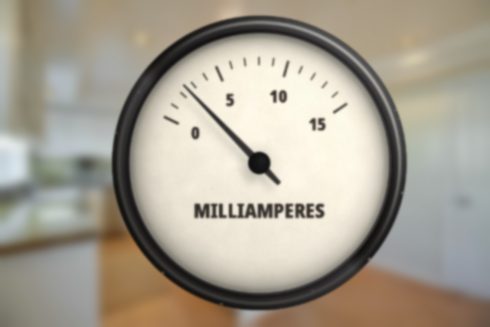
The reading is 2.5 mA
